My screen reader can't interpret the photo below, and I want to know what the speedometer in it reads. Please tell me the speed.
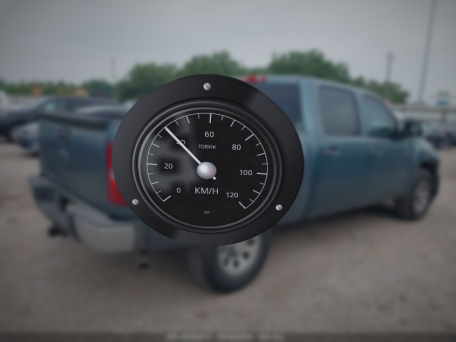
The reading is 40 km/h
